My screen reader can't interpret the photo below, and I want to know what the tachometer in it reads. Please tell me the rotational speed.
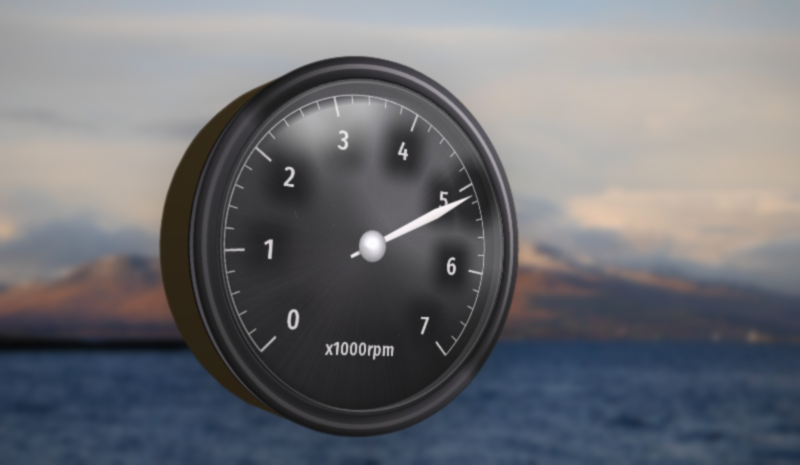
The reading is 5100 rpm
